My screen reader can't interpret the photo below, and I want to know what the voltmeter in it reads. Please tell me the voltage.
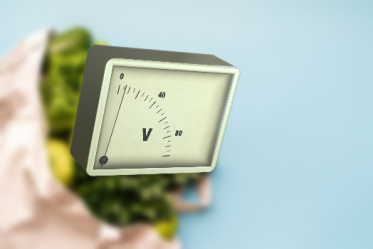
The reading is 5 V
